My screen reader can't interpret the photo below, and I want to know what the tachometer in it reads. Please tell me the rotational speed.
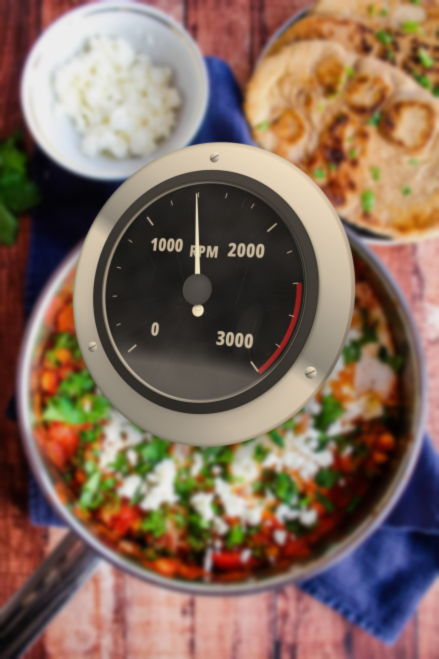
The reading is 1400 rpm
